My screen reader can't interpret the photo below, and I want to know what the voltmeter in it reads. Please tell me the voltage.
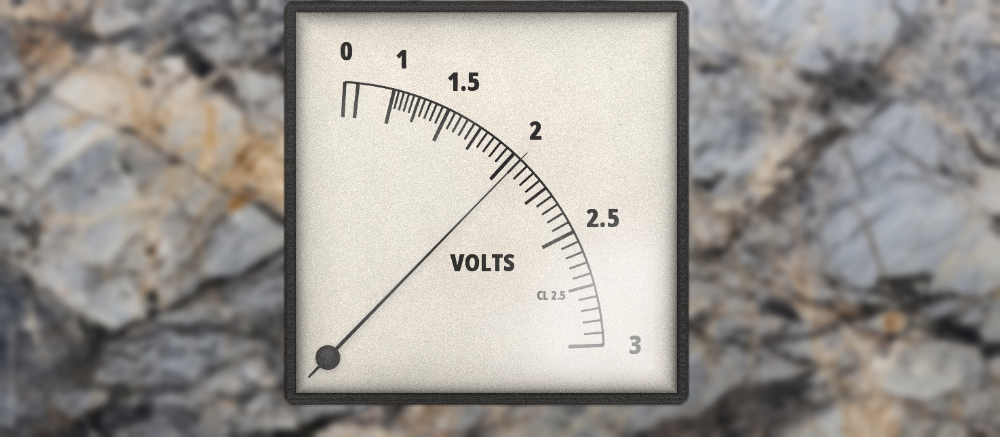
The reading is 2.05 V
